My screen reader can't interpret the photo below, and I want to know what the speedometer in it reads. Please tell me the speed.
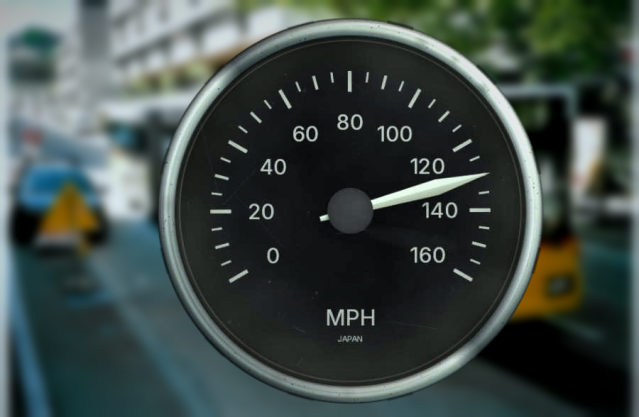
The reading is 130 mph
